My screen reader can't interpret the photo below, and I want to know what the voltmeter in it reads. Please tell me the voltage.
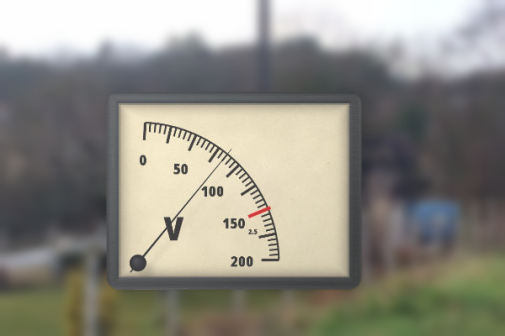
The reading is 85 V
